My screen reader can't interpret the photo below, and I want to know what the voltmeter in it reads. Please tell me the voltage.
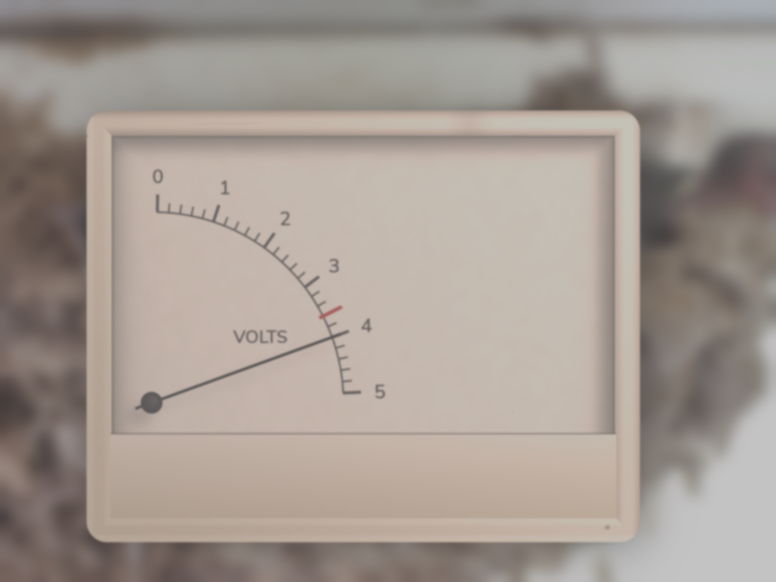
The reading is 4 V
